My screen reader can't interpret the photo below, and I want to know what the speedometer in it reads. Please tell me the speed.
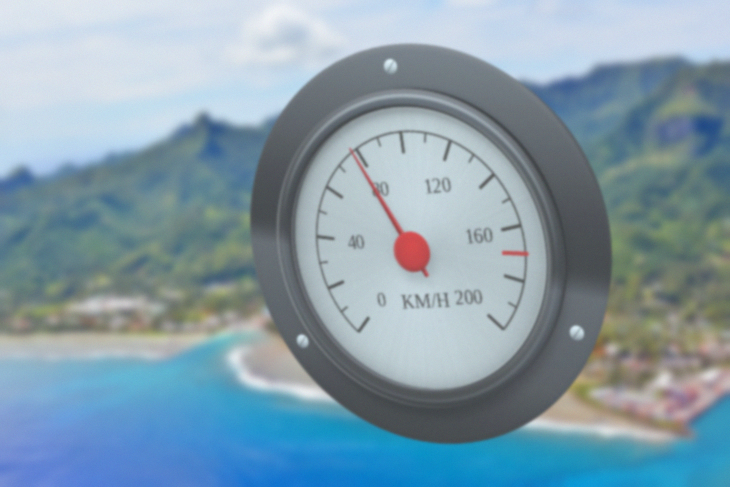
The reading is 80 km/h
